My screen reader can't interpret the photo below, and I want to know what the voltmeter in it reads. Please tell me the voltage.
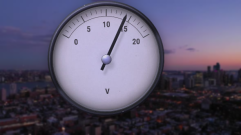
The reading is 14 V
